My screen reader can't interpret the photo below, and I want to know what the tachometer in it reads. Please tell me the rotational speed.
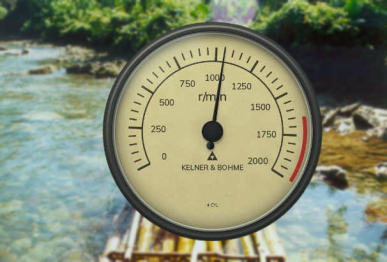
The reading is 1050 rpm
